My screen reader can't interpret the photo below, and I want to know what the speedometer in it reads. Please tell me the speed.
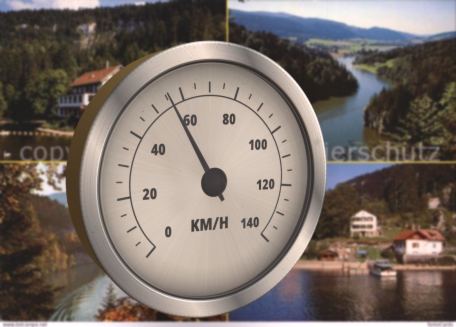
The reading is 55 km/h
